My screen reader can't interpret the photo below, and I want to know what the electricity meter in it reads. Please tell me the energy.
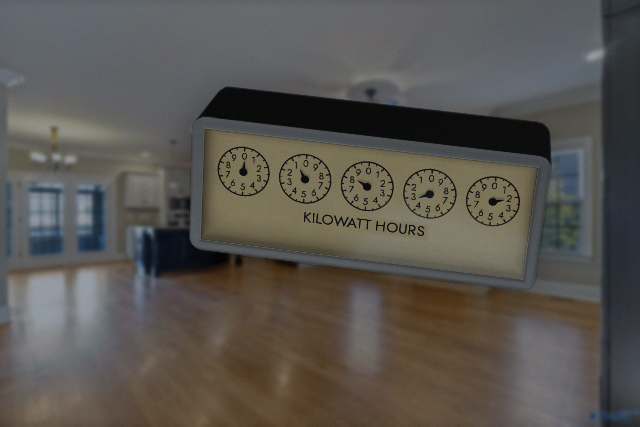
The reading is 832 kWh
